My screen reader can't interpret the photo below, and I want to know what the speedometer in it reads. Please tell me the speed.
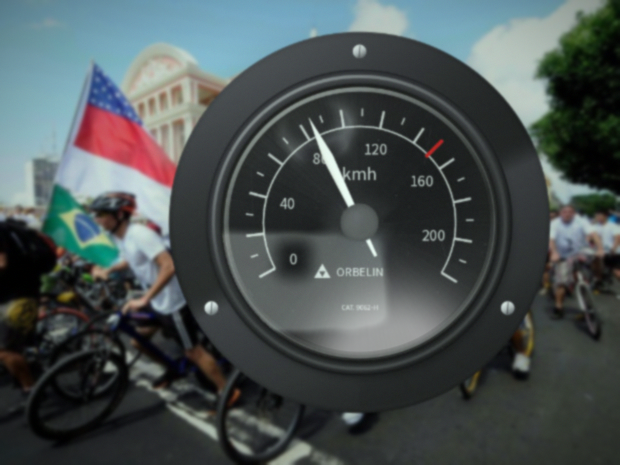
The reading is 85 km/h
